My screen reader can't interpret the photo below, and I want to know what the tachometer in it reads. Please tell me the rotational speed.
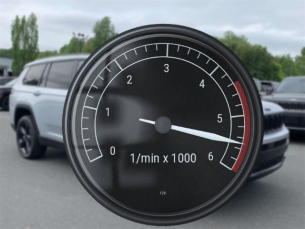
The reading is 5500 rpm
